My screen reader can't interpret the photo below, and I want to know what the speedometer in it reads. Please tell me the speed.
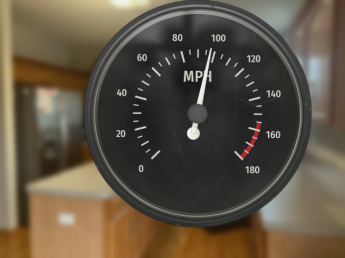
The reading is 97.5 mph
